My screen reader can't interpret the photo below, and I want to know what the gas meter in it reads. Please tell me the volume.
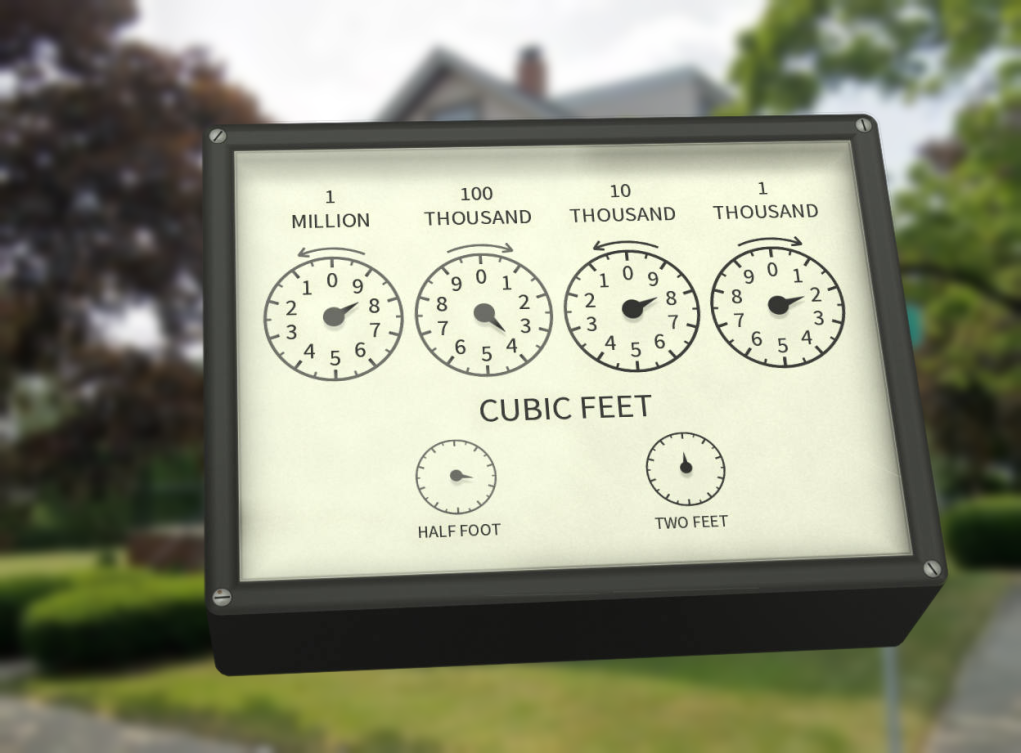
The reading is 838200 ft³
